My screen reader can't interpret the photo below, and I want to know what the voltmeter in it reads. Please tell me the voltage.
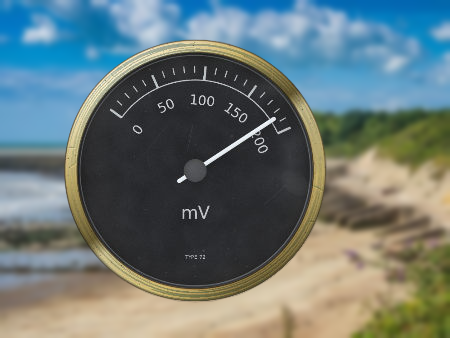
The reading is 185 mV
